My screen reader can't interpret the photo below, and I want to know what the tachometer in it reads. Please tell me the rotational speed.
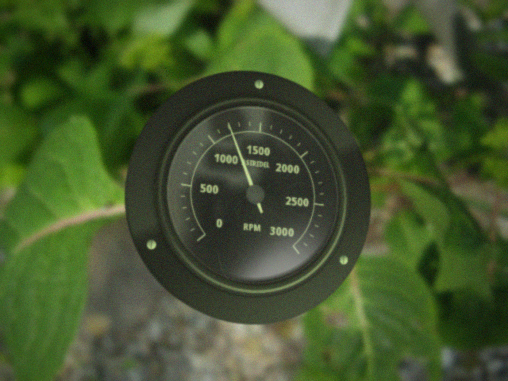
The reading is 1200 rpm
